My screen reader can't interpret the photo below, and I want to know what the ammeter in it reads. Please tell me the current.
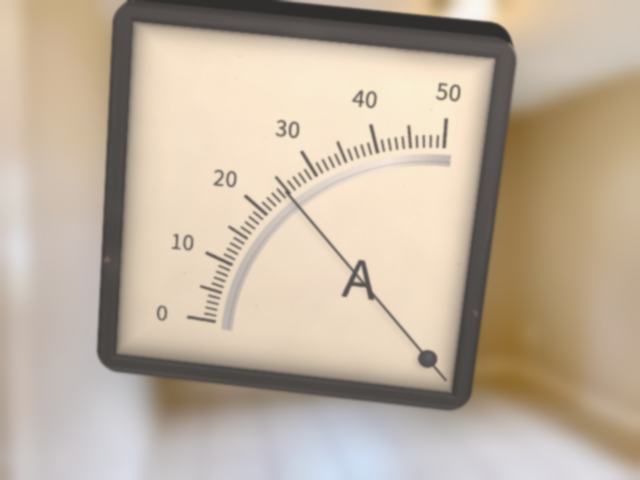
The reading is 25 A
